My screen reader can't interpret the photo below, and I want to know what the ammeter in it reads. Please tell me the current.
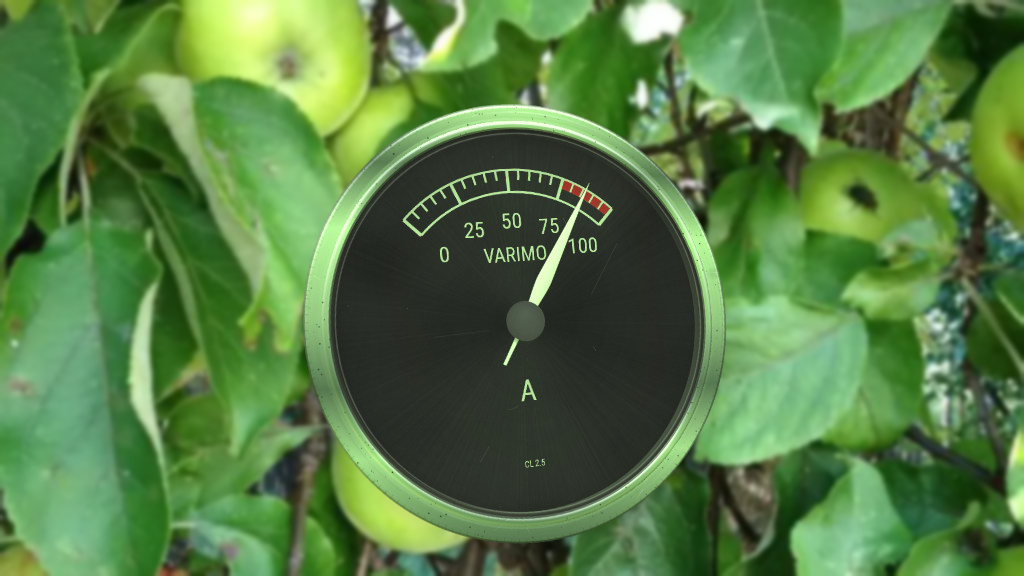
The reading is 85 A
